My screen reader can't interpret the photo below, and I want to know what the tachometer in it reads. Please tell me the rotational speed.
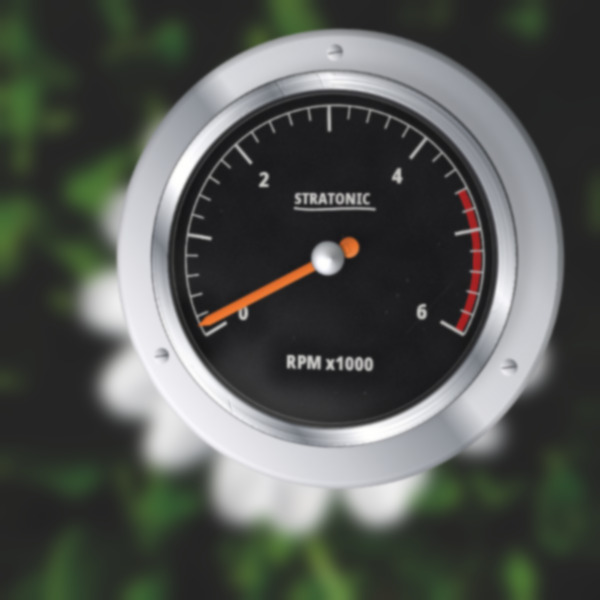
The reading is 100 rpm
